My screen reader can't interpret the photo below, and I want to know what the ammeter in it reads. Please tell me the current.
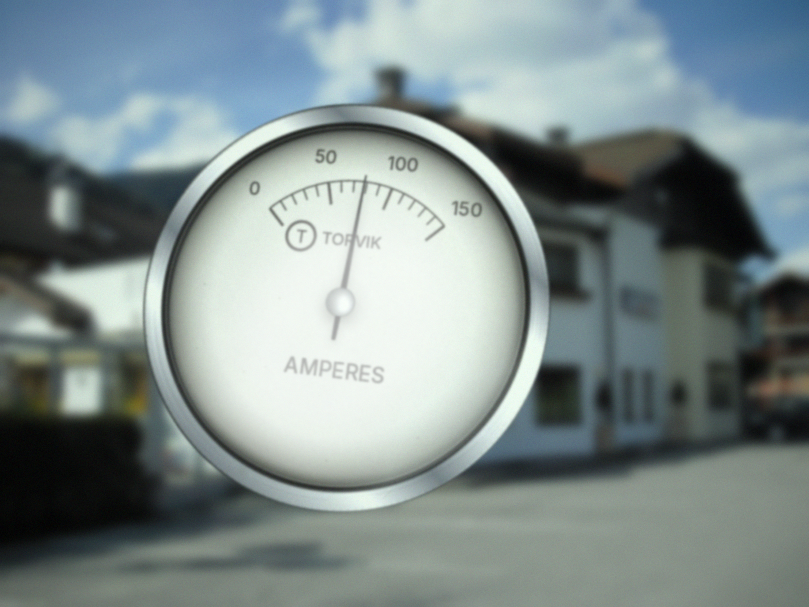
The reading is 80 A
